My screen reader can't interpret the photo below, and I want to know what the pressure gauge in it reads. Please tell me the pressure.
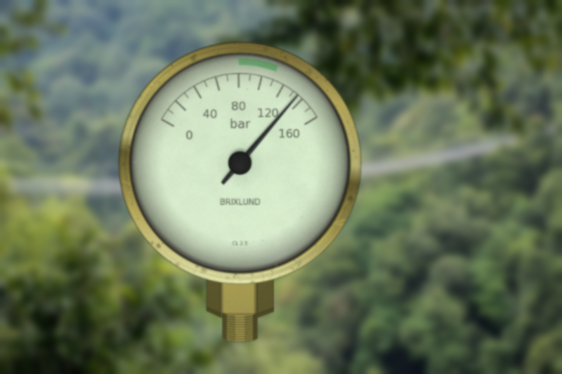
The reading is 135 bar
